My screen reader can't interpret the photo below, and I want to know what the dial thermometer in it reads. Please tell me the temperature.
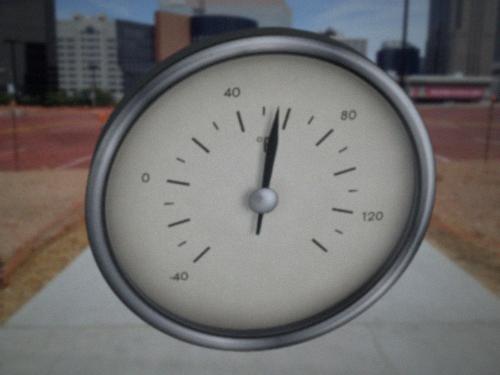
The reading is 55 °F
